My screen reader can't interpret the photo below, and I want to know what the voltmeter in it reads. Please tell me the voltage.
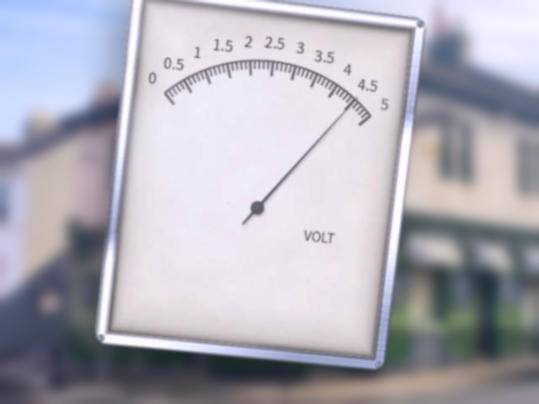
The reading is 4.5 V
